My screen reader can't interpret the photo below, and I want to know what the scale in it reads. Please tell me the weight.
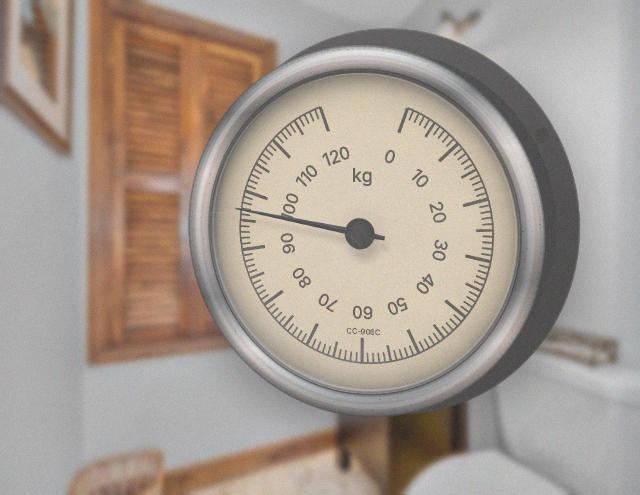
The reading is 97 kg
